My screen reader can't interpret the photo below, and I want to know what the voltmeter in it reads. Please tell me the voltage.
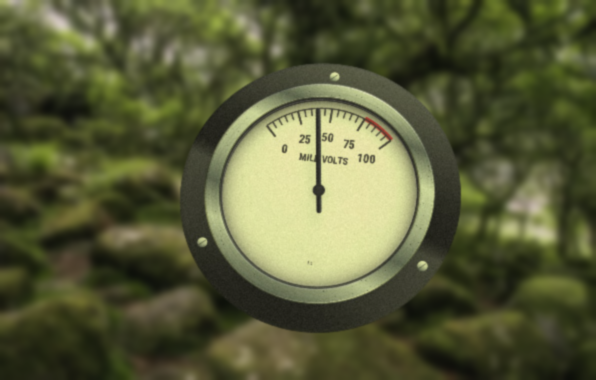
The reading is 40 mV
